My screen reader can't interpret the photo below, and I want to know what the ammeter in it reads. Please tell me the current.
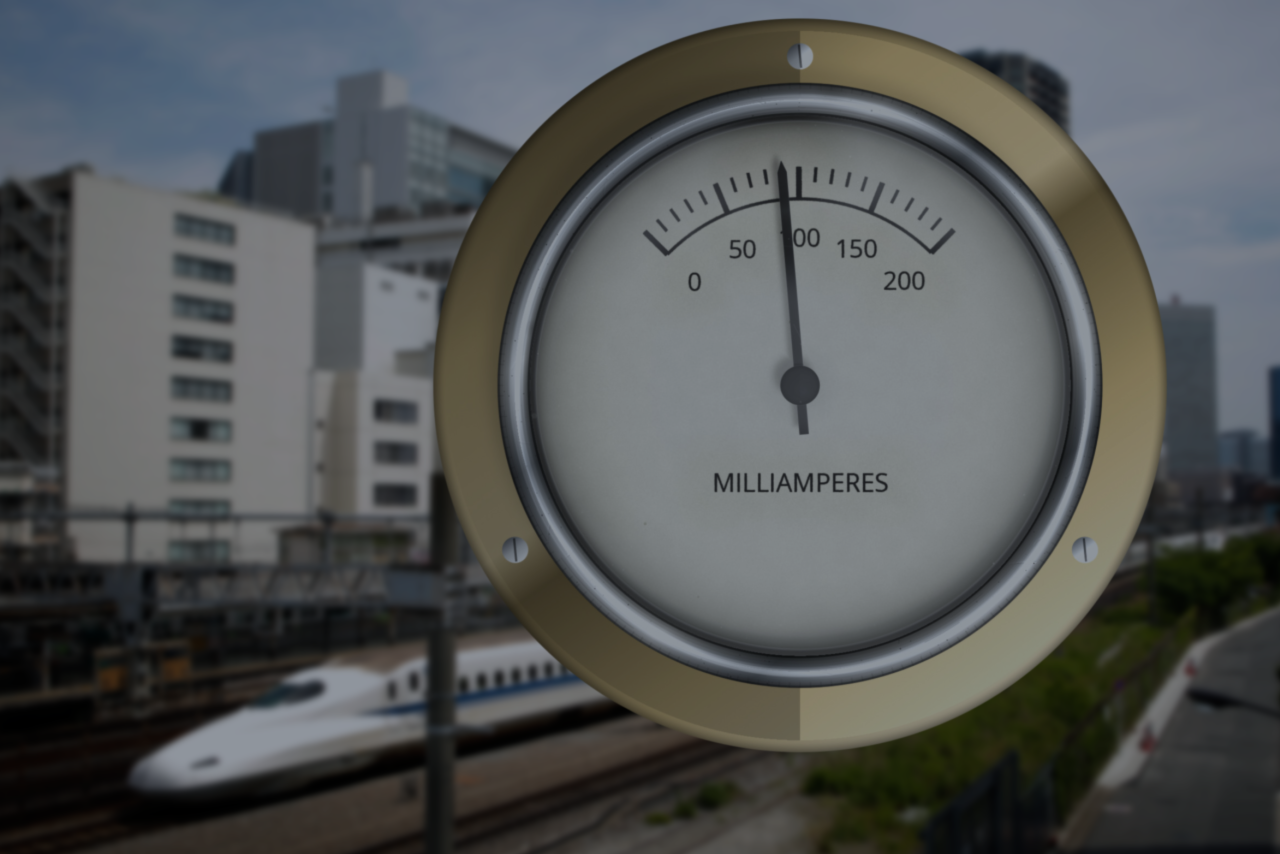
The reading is 90 mA
